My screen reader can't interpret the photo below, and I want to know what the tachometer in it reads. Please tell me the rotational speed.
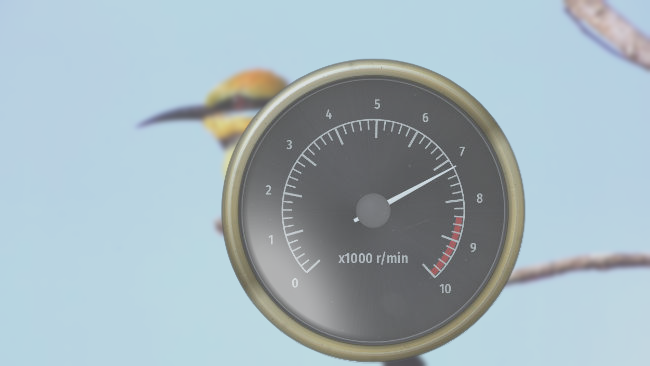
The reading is 7200 rpm
